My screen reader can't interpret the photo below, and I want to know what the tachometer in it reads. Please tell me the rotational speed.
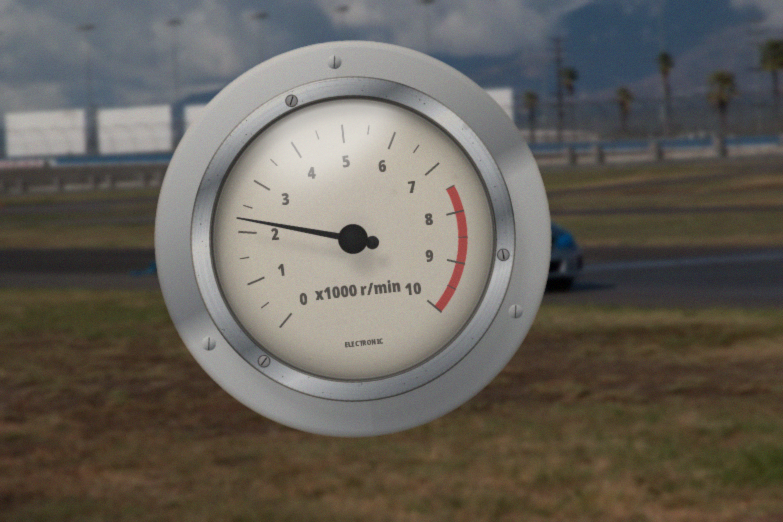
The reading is 2250 rpm
